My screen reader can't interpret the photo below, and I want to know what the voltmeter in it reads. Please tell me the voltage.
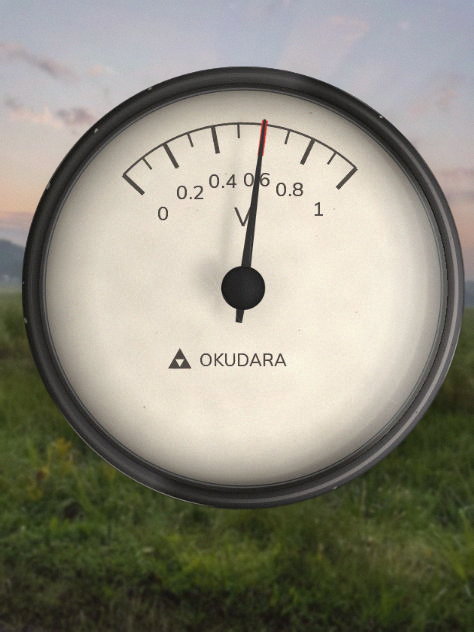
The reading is 0.6 V
